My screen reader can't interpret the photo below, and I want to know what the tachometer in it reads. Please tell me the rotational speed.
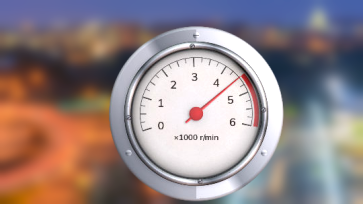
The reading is 4500 rpm
